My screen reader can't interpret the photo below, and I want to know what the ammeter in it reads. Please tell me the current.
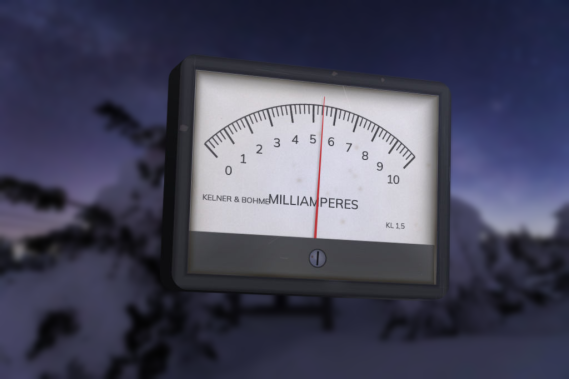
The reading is 5.4 mA
